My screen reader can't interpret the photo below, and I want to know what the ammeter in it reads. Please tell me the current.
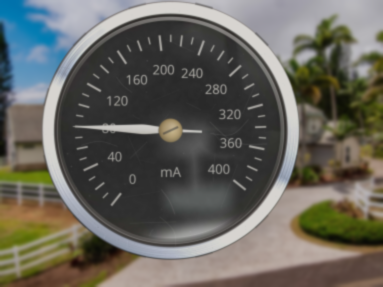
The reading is 80 mA
